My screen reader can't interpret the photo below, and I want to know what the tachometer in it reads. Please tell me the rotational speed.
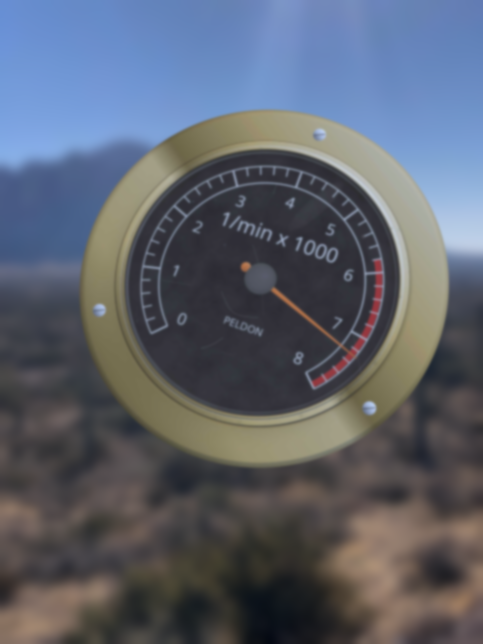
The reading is 7300 rpm
